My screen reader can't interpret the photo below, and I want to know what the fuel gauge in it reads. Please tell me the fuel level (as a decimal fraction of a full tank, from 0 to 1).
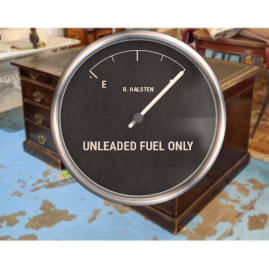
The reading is 1
